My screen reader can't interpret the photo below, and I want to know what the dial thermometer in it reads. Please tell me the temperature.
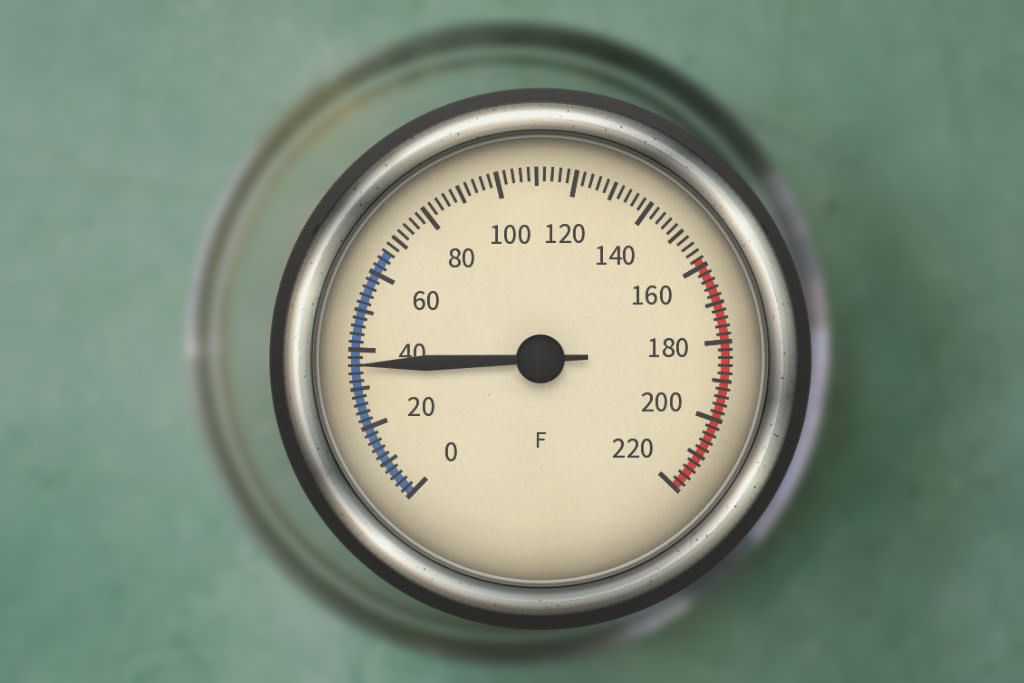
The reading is 36 °F
